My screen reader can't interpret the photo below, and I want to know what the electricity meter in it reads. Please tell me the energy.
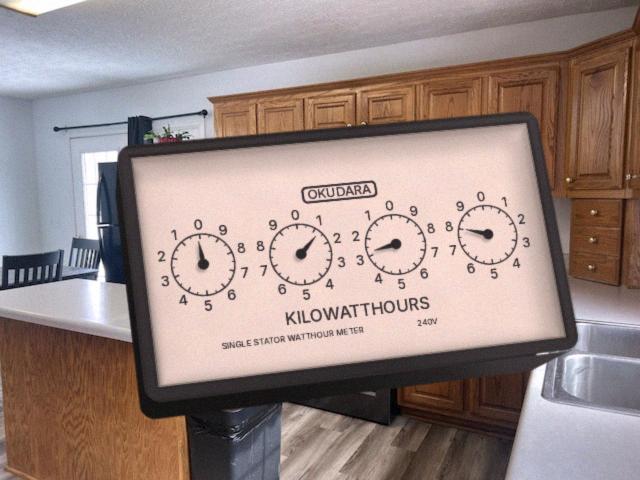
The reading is 128 kWh
